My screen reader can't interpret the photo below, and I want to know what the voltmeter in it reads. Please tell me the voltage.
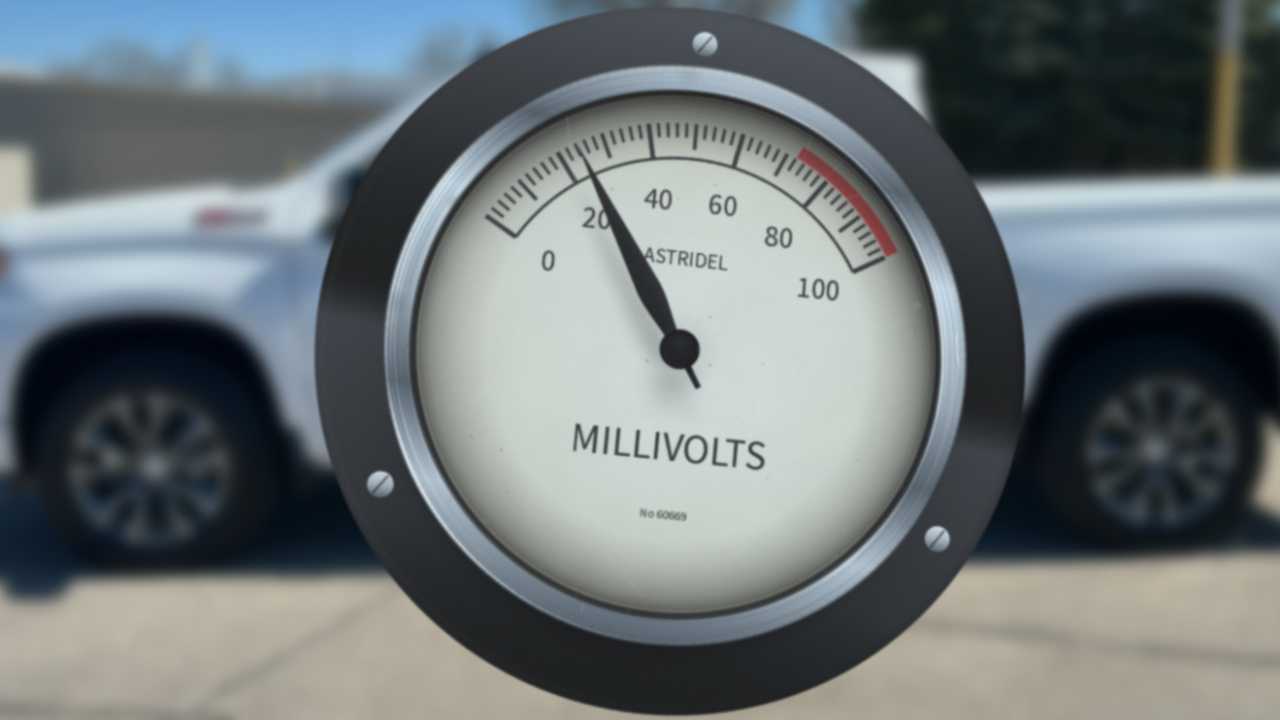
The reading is 24 mV
